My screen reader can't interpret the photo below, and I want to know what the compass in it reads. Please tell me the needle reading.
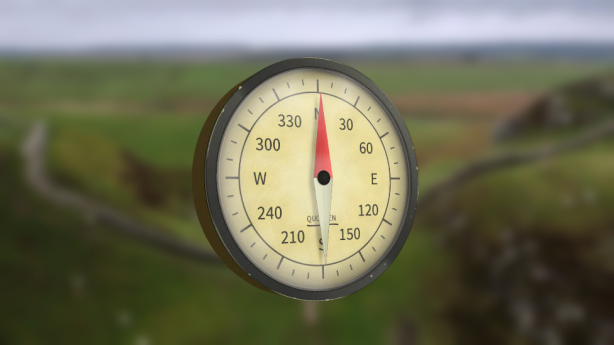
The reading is 0 °
